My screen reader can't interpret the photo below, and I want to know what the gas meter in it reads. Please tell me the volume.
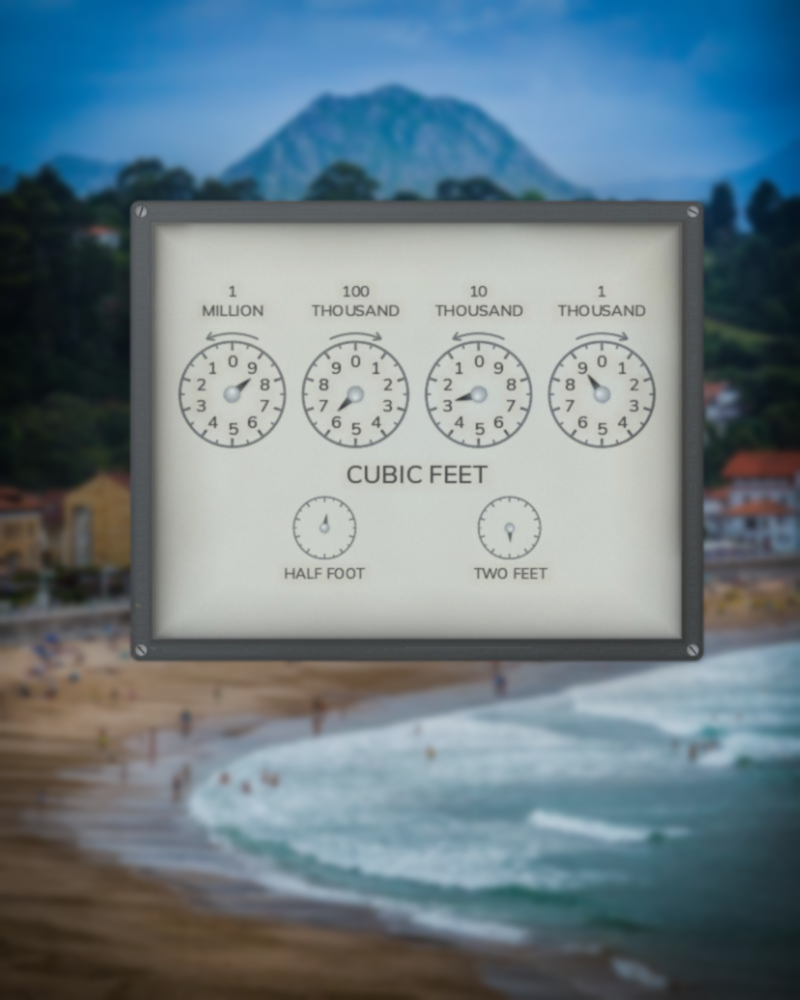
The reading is 862900 ft³
